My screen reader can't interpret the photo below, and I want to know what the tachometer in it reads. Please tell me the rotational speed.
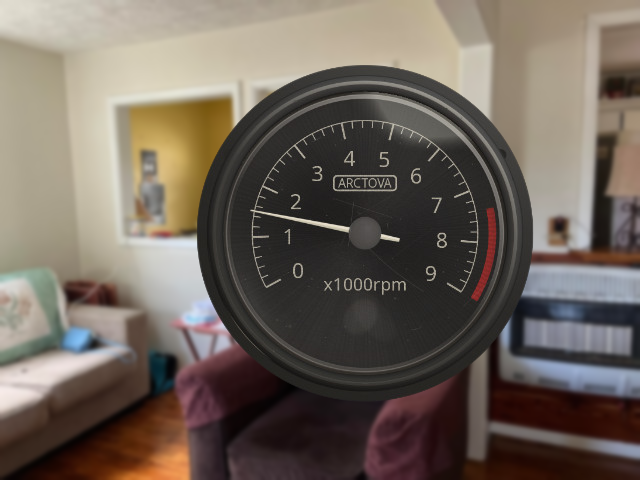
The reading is 1500 rpm
